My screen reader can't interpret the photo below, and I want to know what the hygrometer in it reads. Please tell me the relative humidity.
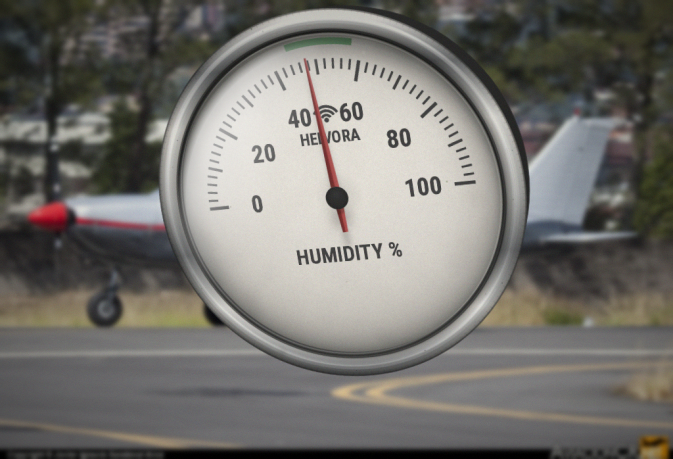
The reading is 48 %
